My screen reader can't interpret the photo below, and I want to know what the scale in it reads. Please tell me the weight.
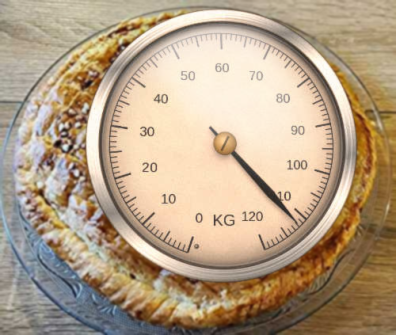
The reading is 112 kg
